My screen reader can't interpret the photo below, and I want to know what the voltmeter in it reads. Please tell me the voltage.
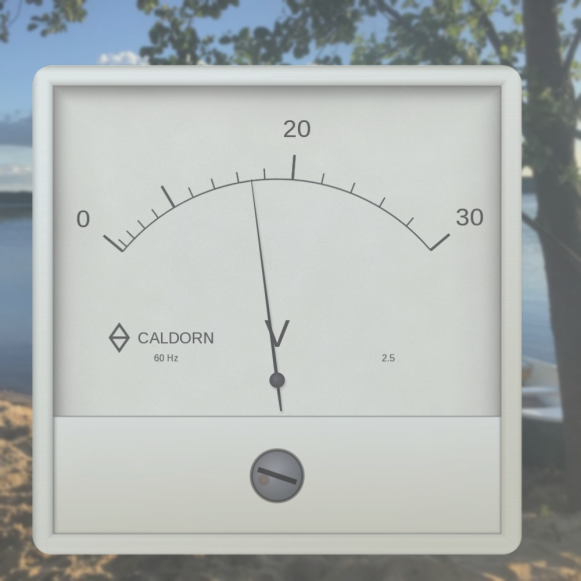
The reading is 17 V
